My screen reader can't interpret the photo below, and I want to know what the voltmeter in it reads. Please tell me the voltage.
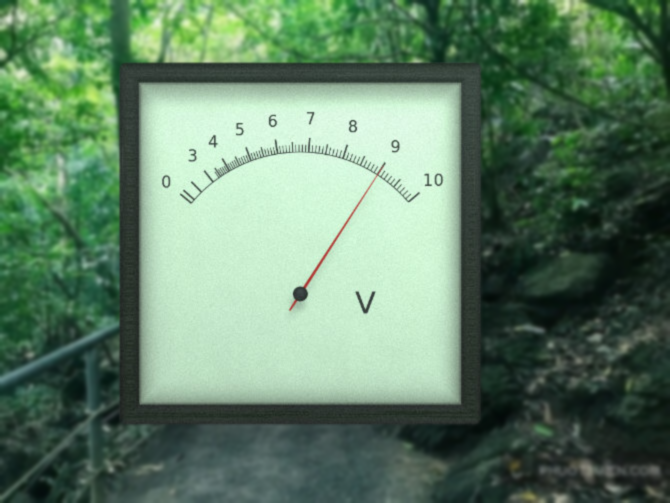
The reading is 9 V
